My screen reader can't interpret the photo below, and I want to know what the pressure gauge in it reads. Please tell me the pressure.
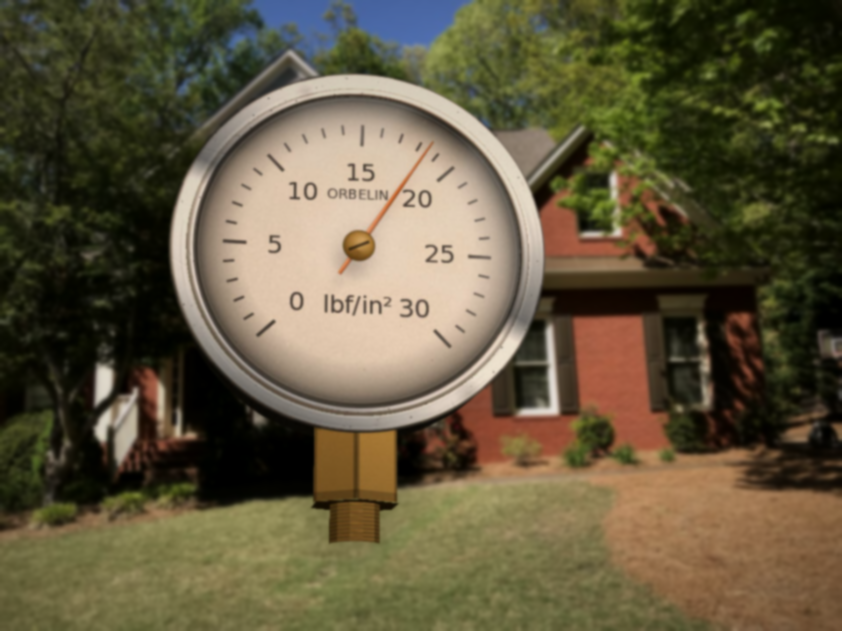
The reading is 18.5 psi
